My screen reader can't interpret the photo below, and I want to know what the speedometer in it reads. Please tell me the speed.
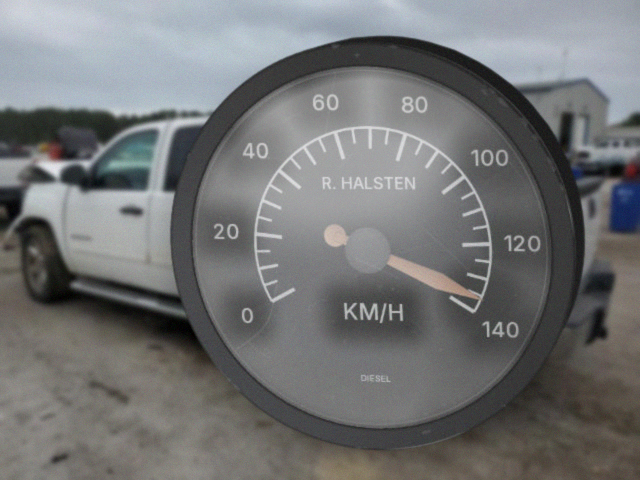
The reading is 135 km/h
